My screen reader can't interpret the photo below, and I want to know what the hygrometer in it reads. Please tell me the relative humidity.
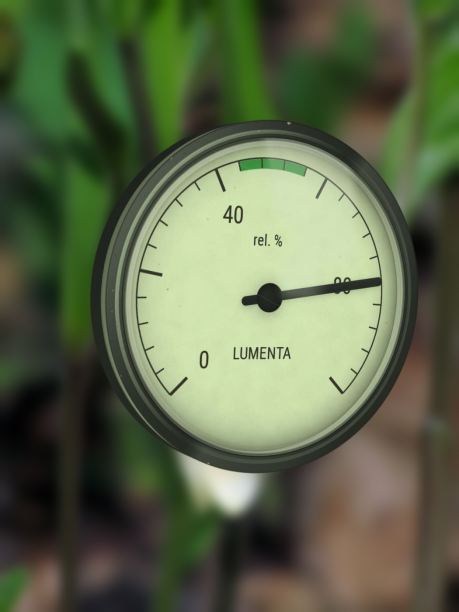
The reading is 80 %
